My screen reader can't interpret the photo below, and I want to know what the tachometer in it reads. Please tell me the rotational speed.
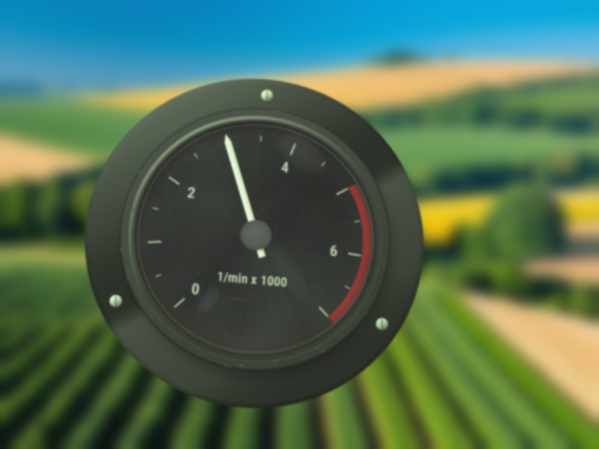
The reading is 3000 rpm
